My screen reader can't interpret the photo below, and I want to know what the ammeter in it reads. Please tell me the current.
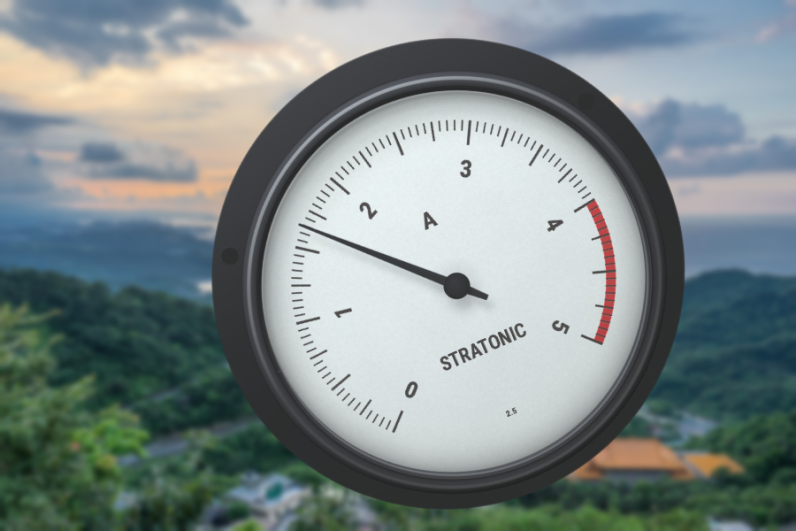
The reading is 1.65 A
